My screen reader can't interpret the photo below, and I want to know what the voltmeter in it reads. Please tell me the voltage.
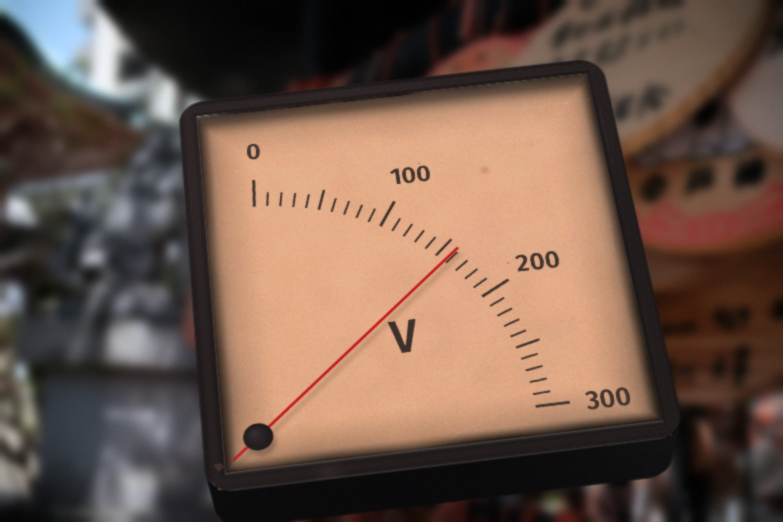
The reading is 160 V
